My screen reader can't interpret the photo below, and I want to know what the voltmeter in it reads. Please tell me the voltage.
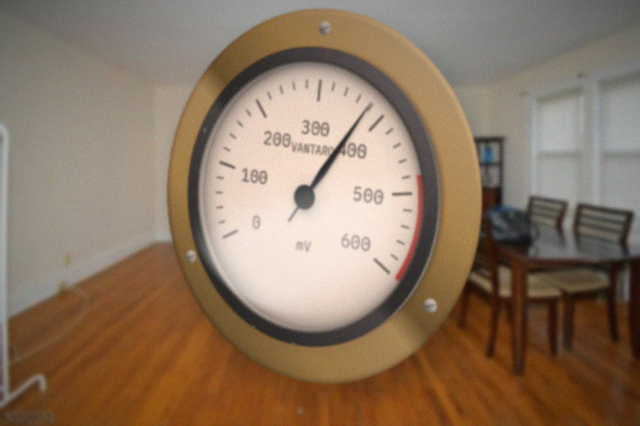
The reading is 380 mV
